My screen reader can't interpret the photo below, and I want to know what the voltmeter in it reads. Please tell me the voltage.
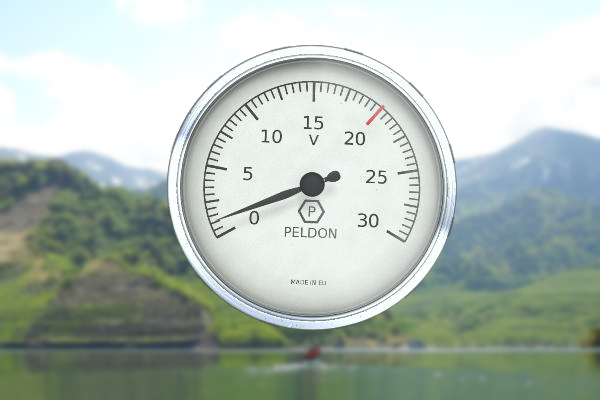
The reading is 1 V
